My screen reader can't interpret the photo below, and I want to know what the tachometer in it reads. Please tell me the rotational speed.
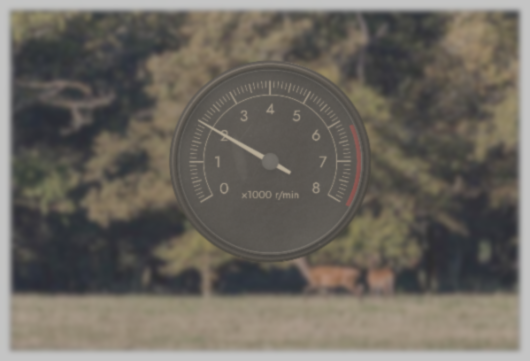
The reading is 2000 rpm
